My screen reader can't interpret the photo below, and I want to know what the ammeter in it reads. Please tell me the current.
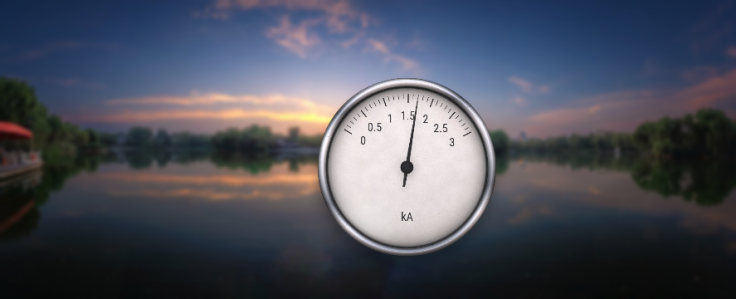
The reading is 1.7 kA
